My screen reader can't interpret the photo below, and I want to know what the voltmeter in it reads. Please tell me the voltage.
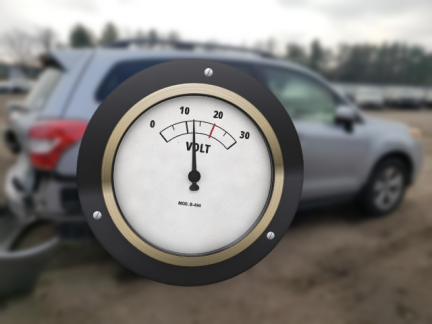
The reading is 12.5 V
